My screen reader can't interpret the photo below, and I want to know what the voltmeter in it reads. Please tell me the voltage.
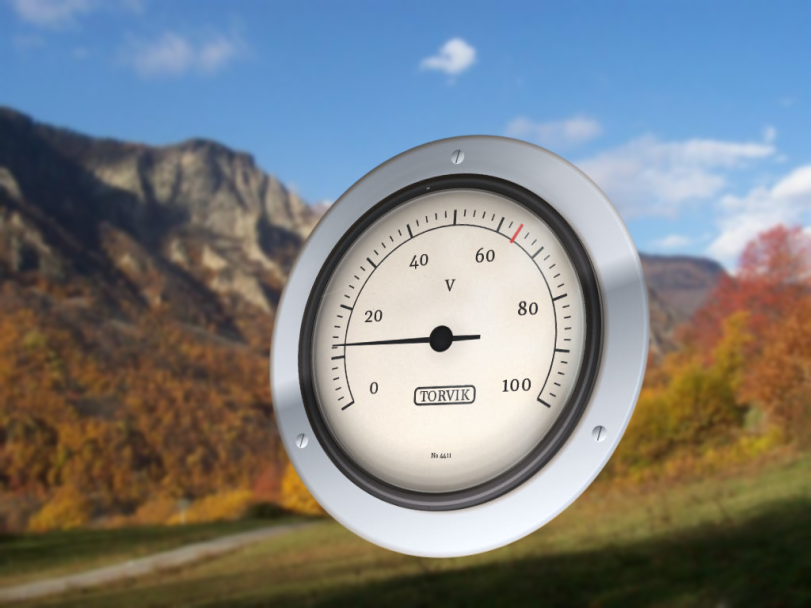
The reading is 12 V
